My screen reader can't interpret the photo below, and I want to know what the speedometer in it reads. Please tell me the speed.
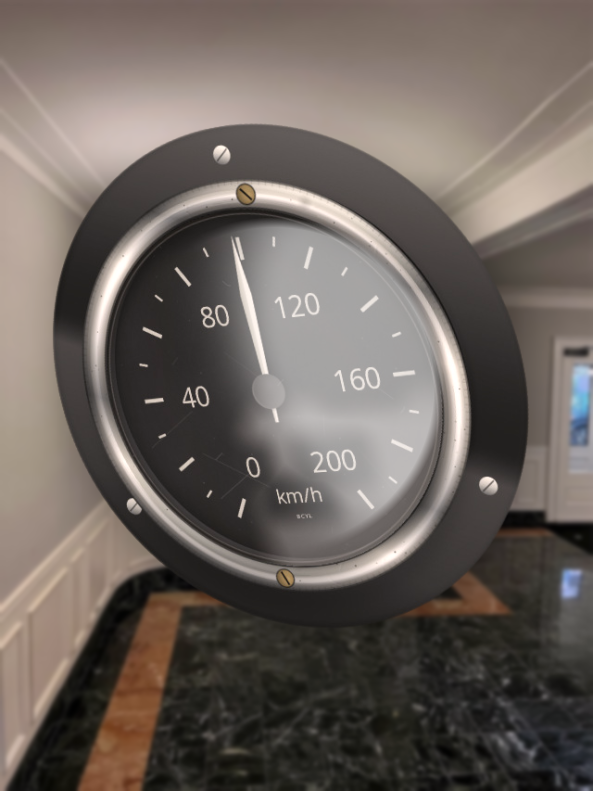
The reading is 100 km/h
